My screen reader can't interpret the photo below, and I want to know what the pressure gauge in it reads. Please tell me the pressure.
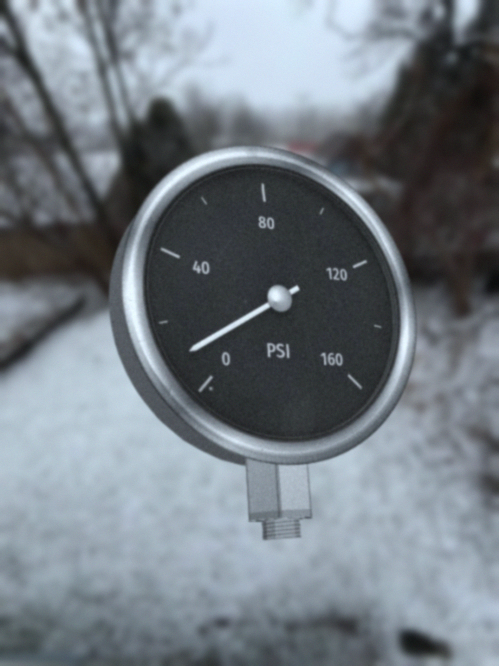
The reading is 10 psi
